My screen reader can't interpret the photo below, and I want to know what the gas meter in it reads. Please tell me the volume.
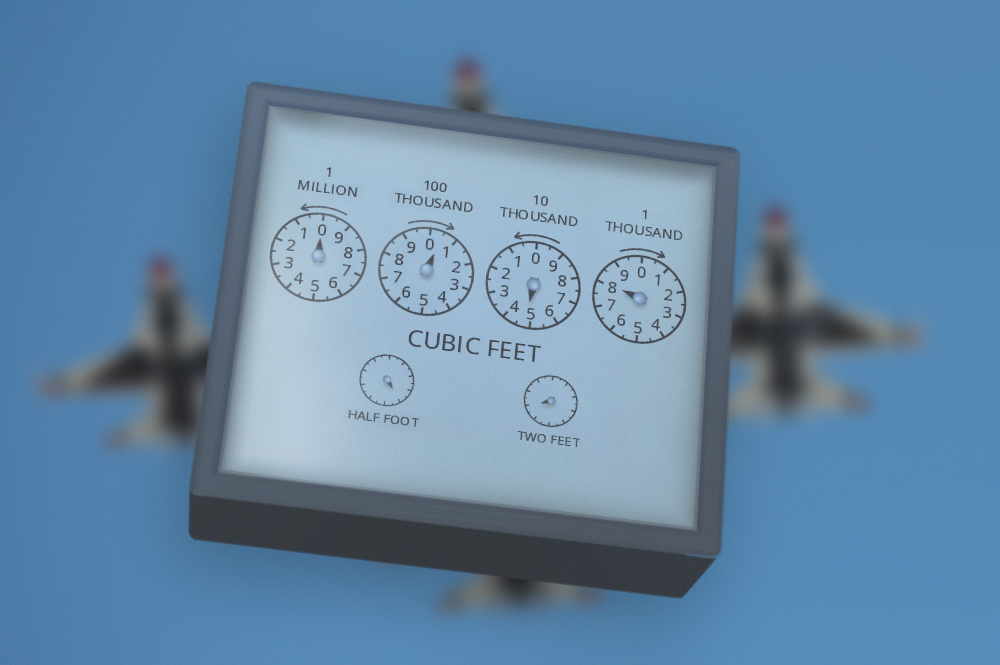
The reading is 4800 ft³
